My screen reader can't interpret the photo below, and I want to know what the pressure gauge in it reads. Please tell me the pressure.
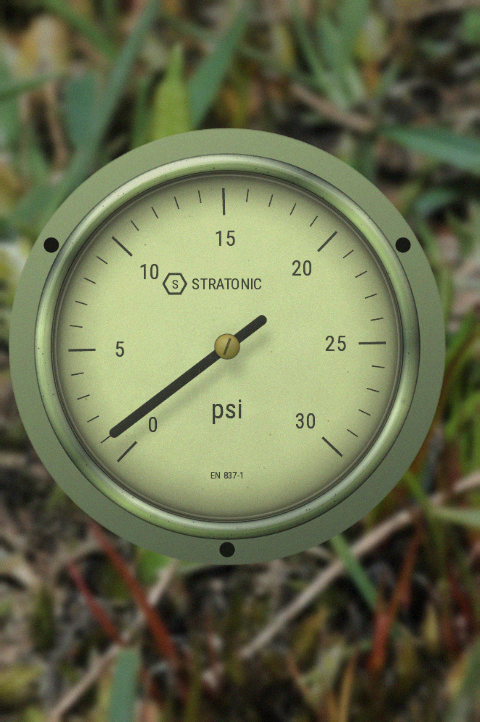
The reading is 1 psi
